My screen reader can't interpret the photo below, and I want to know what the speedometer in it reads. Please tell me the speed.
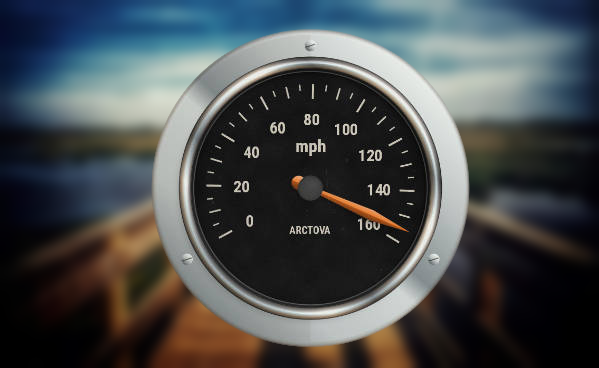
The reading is 155 mph
